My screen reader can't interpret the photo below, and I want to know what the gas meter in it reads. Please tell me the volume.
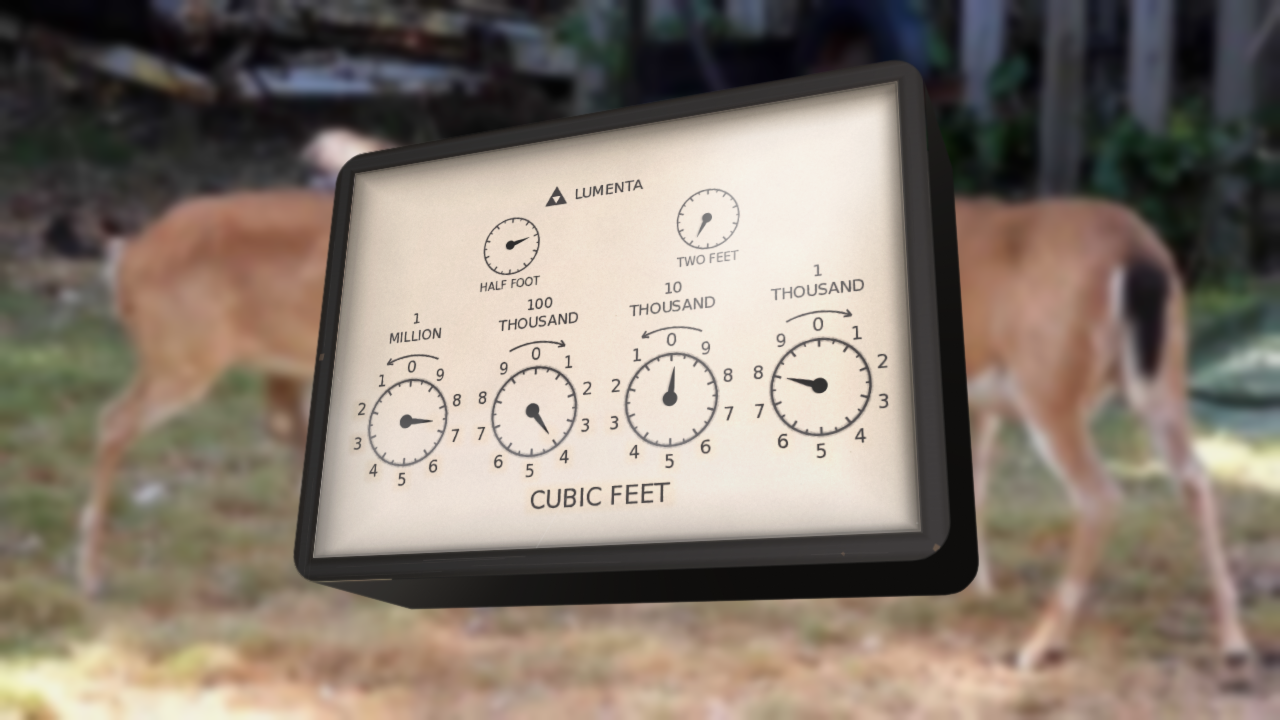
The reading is 739800 ft³
